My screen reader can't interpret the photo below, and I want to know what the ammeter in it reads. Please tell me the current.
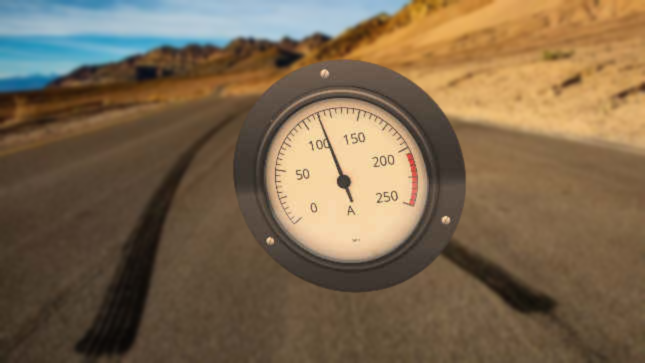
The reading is 115 A
